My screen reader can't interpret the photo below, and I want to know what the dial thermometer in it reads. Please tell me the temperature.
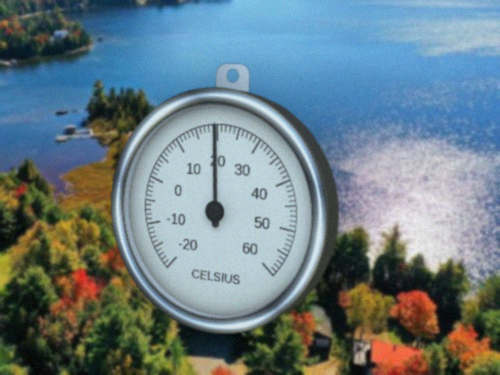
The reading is 20 °C
